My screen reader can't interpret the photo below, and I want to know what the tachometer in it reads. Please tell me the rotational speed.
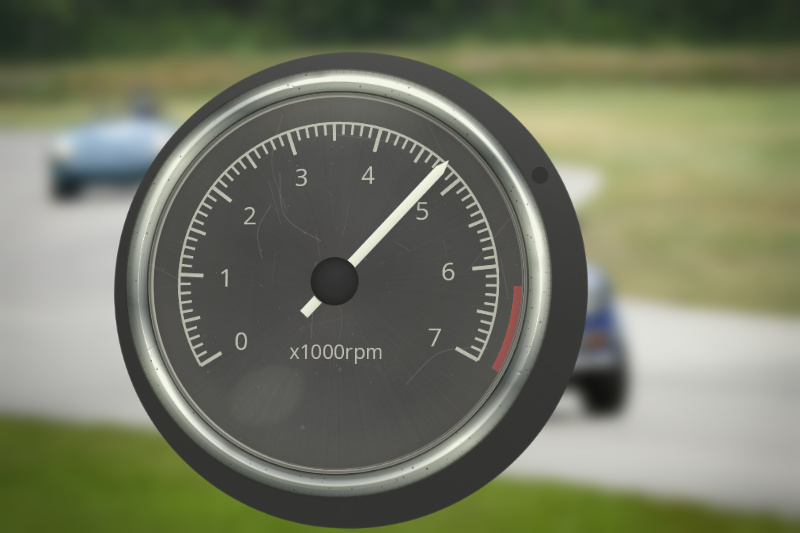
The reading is 4800 rpm
